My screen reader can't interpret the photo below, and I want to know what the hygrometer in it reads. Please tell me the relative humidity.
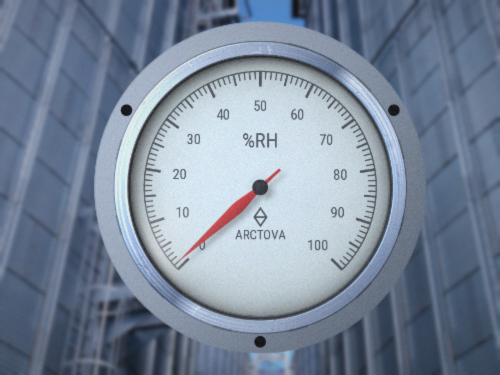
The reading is 1 %
